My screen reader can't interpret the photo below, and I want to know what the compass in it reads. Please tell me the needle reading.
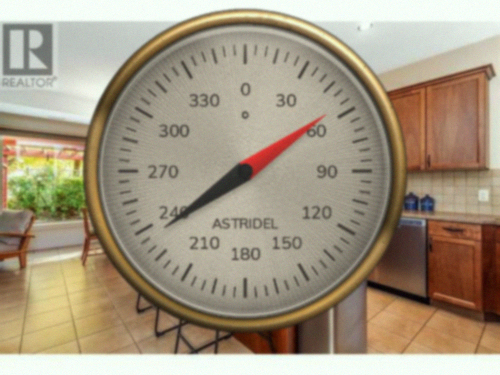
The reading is 55 °
